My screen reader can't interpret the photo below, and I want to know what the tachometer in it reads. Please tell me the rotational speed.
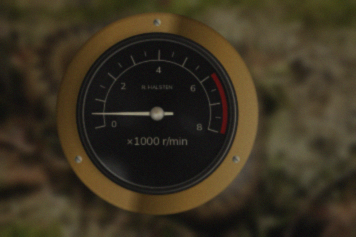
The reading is 500 rpm
